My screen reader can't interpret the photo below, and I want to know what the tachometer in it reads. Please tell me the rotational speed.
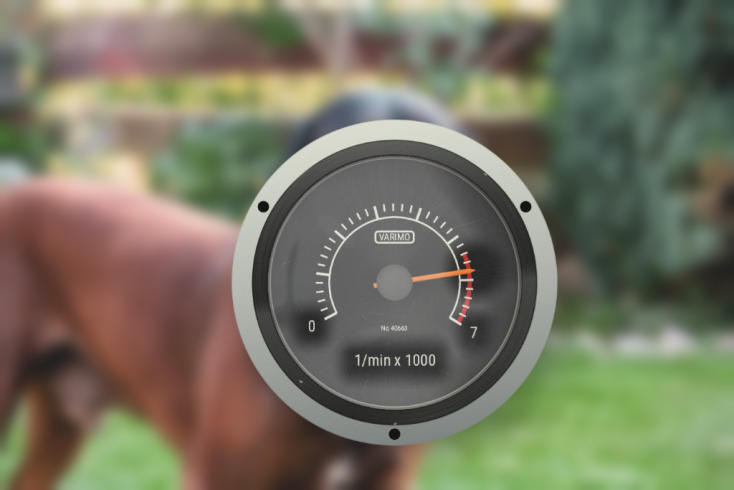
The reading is 5800 rpm
